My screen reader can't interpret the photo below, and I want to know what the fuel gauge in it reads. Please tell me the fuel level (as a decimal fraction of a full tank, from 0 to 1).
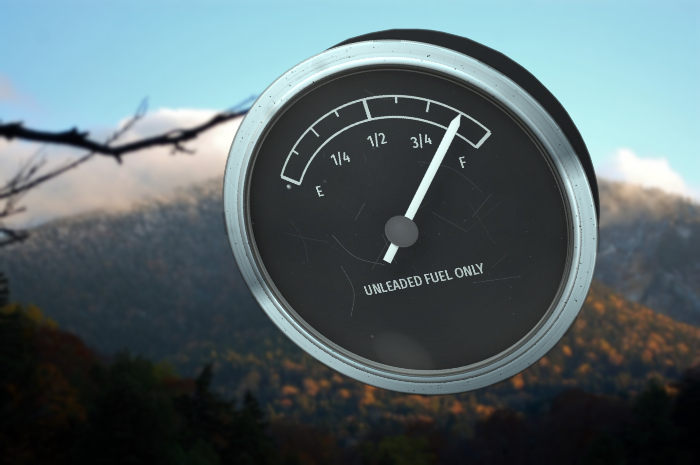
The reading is 0.875
